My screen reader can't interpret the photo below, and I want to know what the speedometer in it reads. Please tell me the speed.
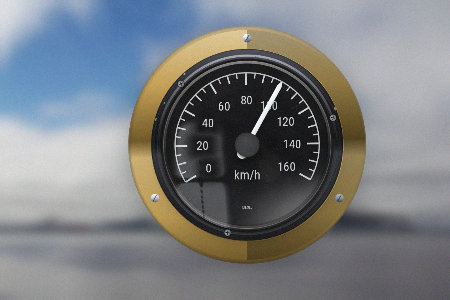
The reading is 100 km/h
